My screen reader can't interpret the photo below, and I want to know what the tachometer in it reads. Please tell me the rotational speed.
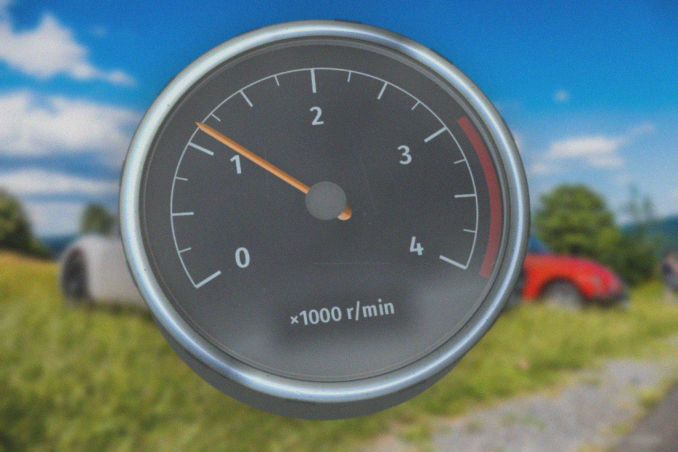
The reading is 1125 rpm
